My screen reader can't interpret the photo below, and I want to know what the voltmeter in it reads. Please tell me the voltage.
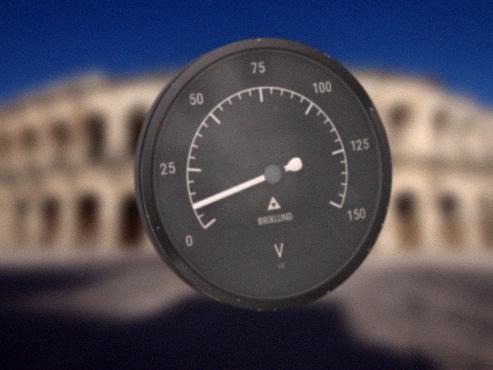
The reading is 10 V
